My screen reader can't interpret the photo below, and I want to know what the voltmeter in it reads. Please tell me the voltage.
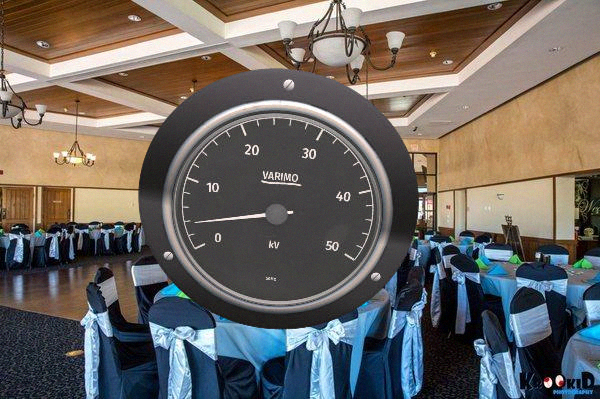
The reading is 4 kV
